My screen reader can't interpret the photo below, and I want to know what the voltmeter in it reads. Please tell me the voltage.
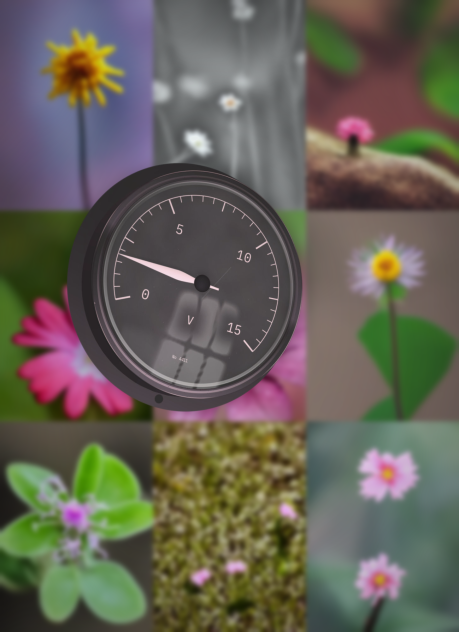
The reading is 1.75 V
